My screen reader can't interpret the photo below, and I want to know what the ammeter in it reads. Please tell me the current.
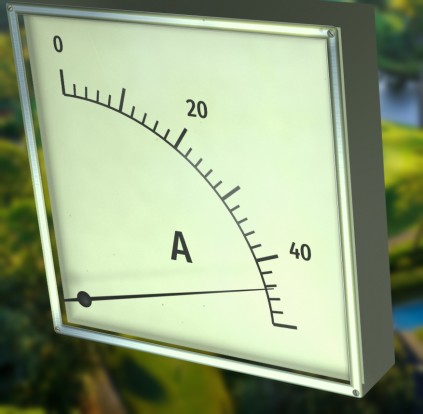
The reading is 44 A
